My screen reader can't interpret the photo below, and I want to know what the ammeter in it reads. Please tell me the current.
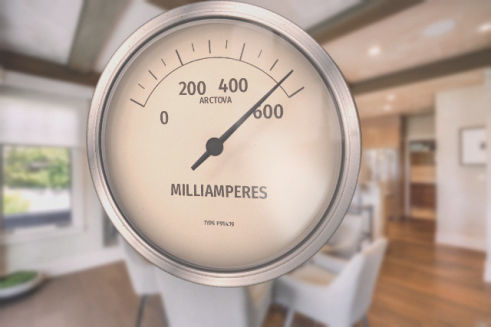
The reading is 550 mA
